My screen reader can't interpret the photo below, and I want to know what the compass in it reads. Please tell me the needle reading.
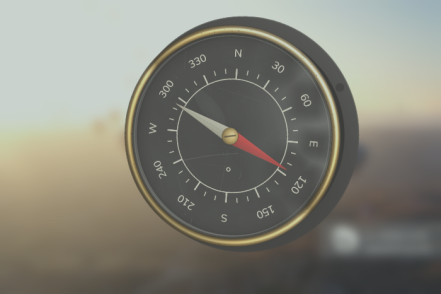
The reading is 115 °
